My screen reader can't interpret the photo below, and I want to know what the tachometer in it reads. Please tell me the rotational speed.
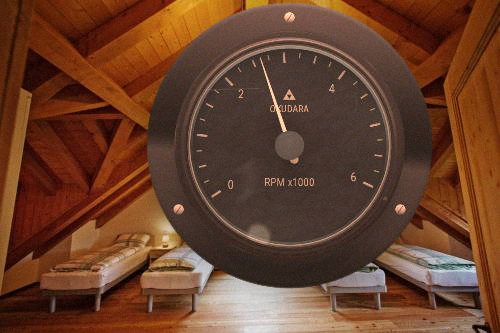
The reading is 2625 rpm
